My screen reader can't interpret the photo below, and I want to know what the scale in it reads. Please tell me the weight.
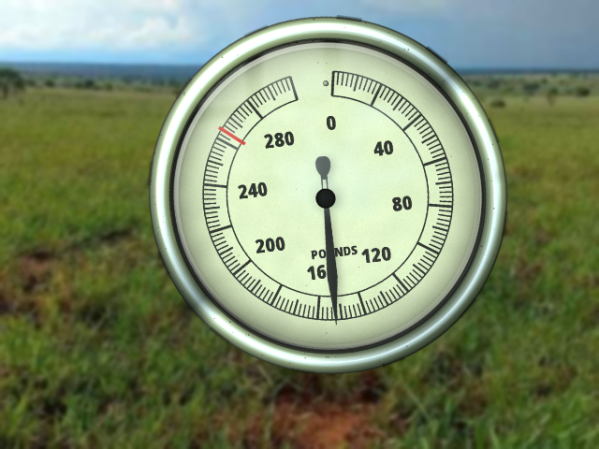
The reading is 152 lb
